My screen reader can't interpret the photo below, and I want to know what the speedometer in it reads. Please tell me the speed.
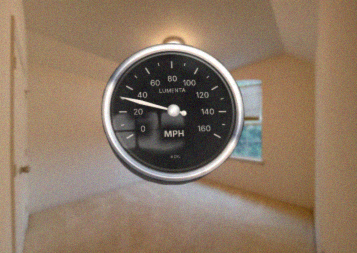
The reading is 30 mph
